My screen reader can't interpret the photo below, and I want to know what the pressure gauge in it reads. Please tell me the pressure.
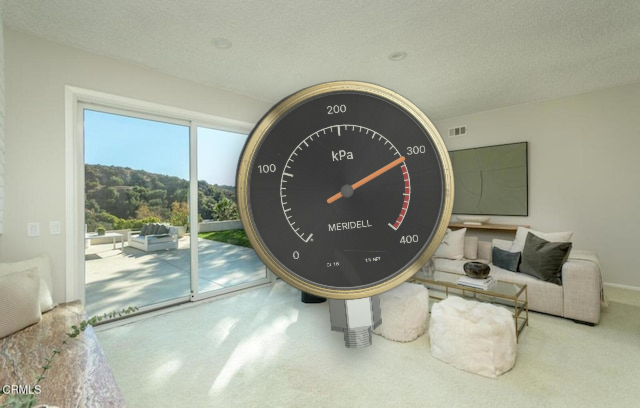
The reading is 300 kPa
